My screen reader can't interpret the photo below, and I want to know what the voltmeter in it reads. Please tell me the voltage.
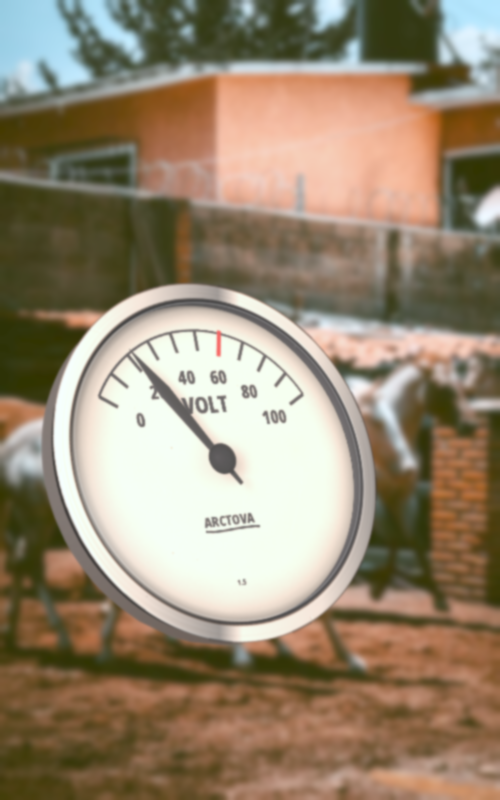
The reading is 20 V
